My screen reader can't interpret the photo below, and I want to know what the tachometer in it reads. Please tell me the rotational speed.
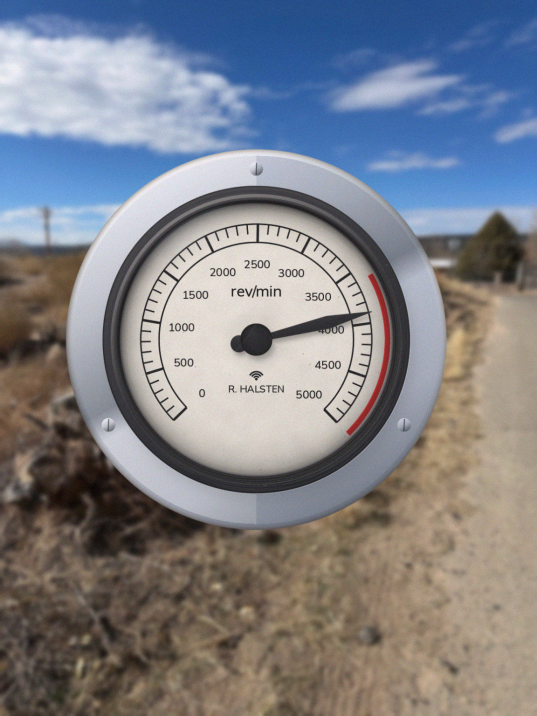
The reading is 3900 rpm
